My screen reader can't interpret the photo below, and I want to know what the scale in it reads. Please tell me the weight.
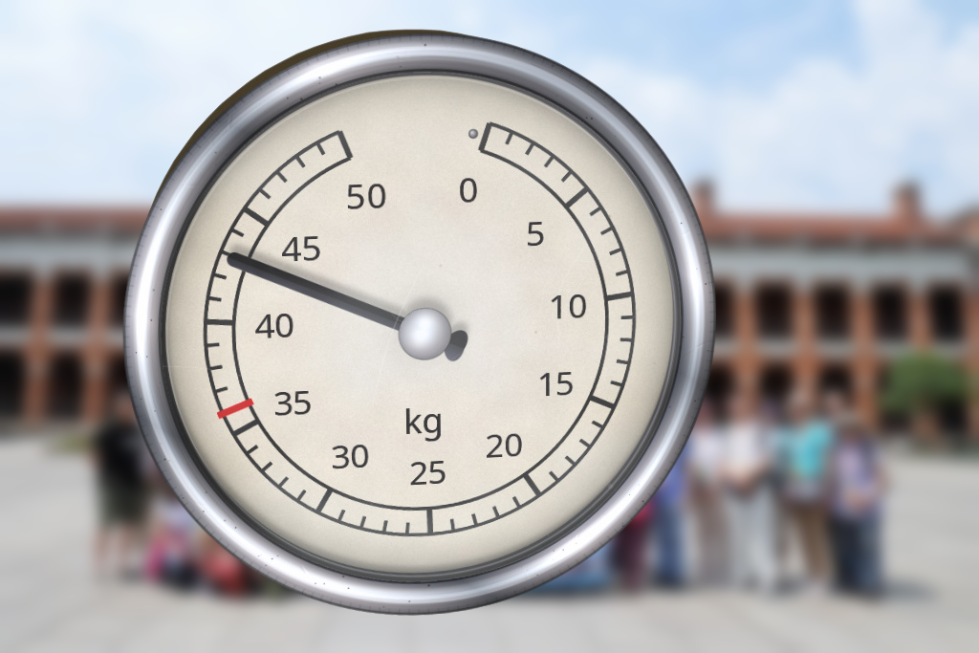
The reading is 43 kg
